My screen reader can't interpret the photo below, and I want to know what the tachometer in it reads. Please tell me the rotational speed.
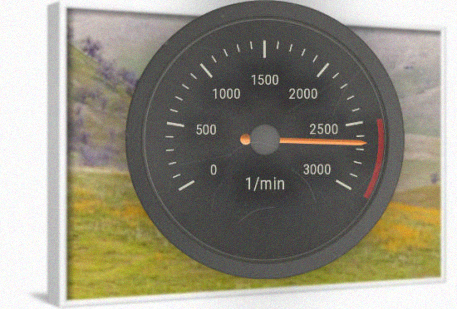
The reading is 2650 rpm
